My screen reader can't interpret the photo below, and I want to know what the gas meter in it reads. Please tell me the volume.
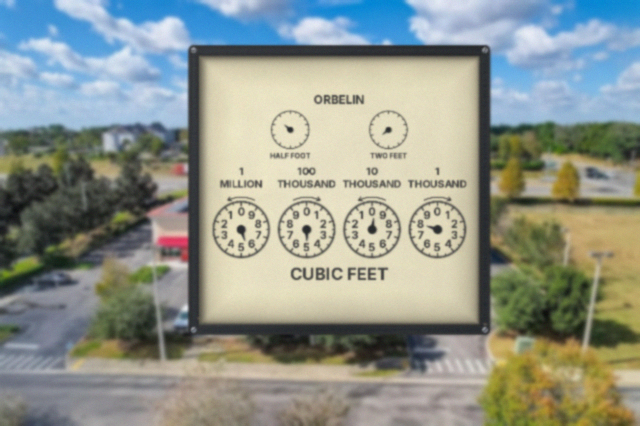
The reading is 549800 ft³
